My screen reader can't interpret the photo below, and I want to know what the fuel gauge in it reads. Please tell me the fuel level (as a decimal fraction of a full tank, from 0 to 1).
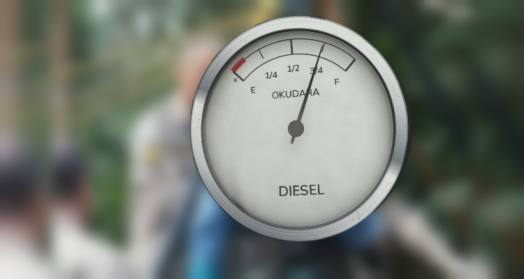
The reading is 0.75
